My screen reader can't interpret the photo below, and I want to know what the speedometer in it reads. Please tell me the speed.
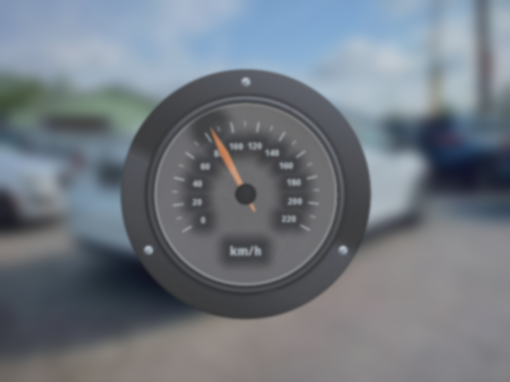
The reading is 85 km/h
